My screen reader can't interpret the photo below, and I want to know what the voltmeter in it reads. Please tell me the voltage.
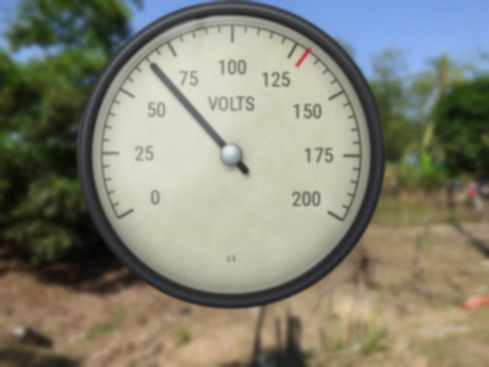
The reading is 65 V
